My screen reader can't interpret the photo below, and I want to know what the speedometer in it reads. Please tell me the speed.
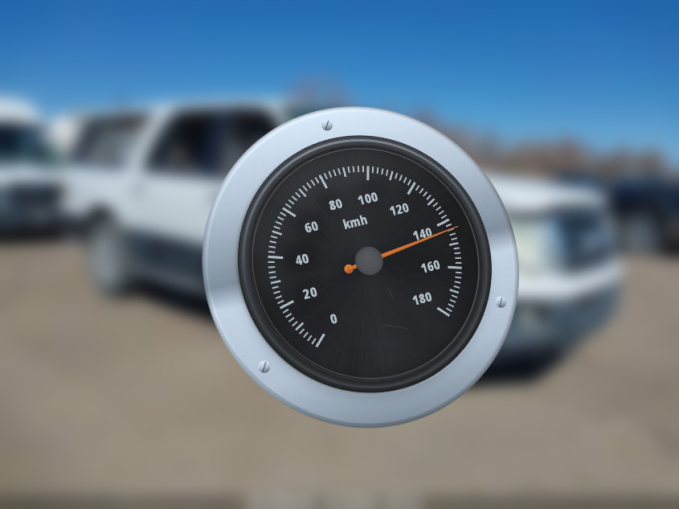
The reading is 144 km/h
